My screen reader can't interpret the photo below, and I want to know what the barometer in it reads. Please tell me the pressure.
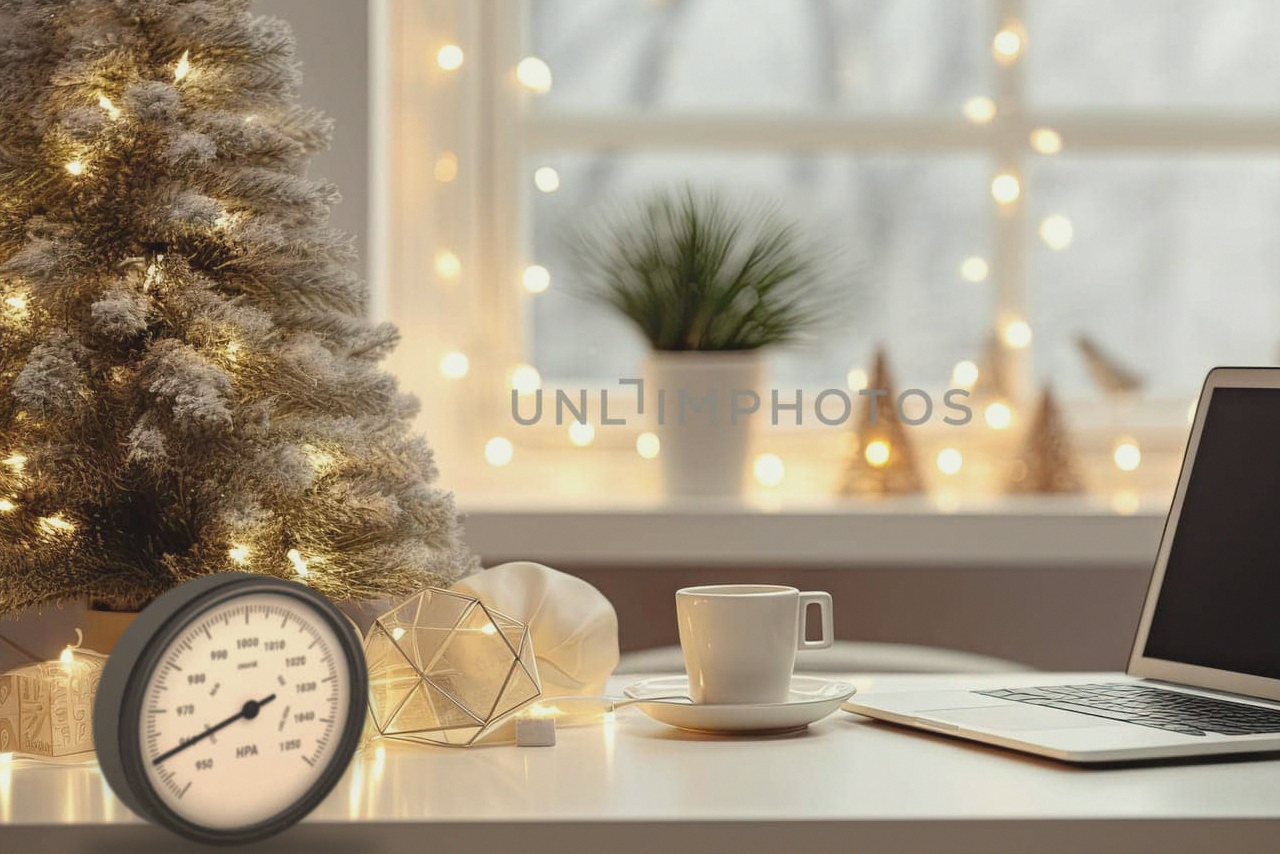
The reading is 960 hPa
